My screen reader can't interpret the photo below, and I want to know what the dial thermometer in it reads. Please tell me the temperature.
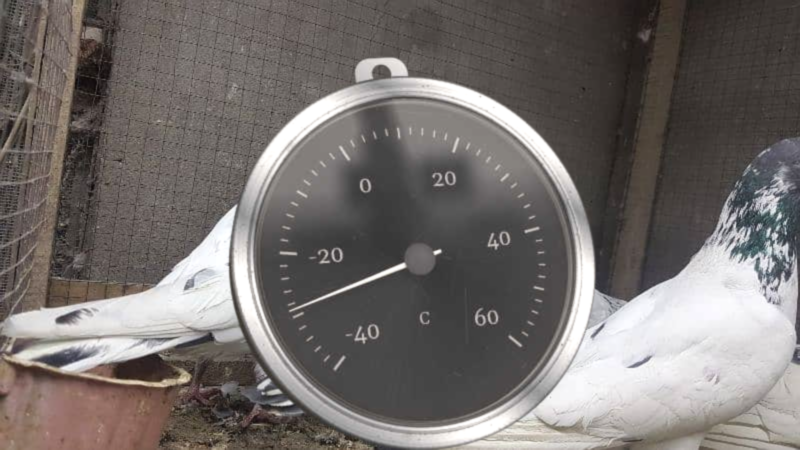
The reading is -29 °C
